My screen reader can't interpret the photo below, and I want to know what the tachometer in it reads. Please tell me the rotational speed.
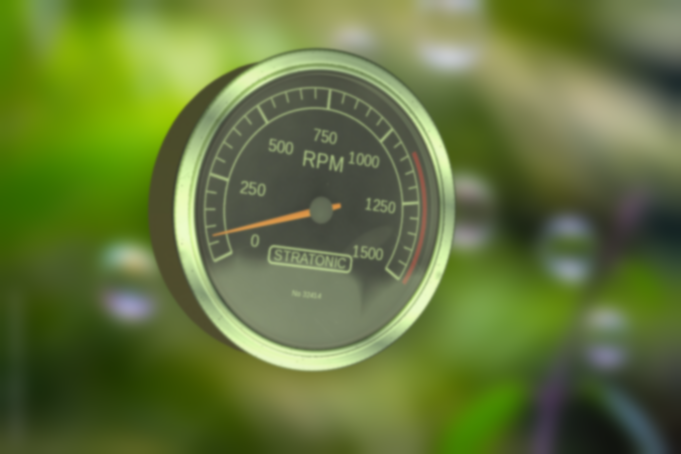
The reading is 75 rpm
